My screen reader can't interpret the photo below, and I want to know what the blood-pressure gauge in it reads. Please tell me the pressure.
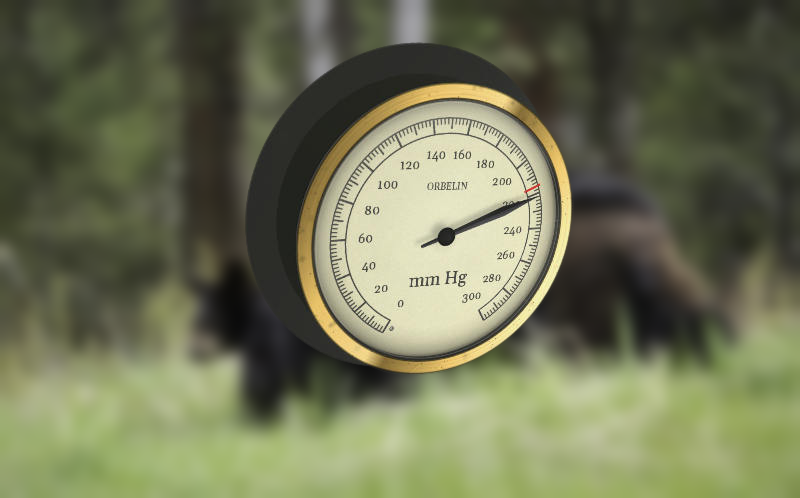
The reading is 220 mmHg
